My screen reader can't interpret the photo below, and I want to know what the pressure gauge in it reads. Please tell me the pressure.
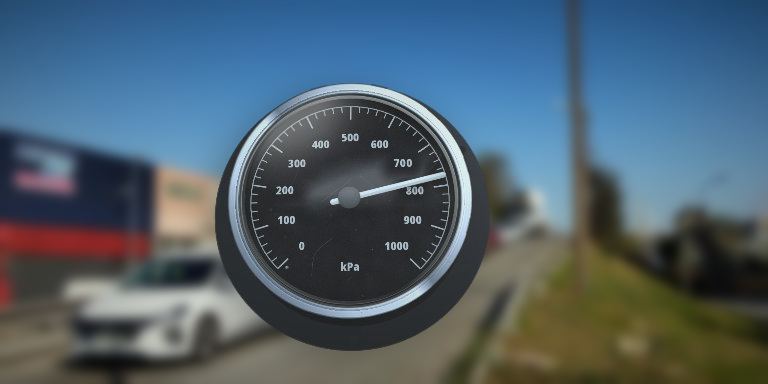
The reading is 780 kPa
